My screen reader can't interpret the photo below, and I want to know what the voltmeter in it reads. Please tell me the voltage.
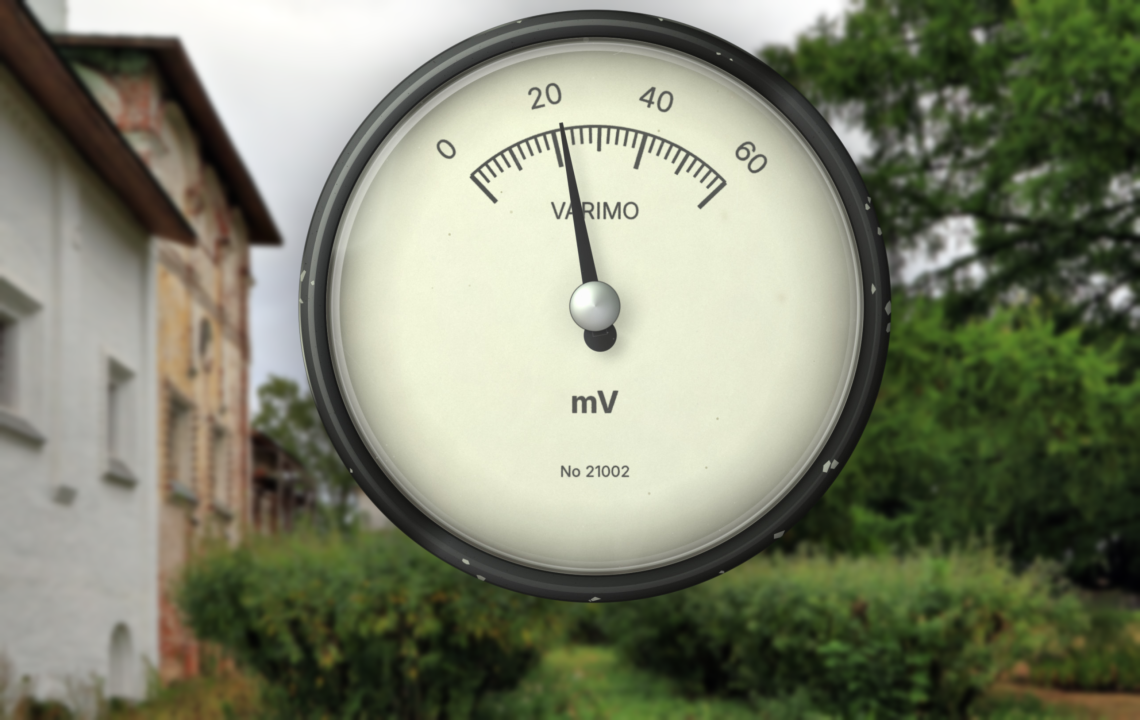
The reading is 22 mV
